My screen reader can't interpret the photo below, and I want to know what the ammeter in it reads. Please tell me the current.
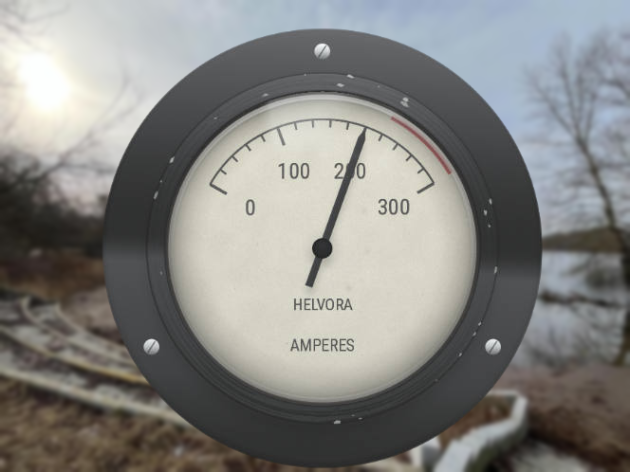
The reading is 200 A
